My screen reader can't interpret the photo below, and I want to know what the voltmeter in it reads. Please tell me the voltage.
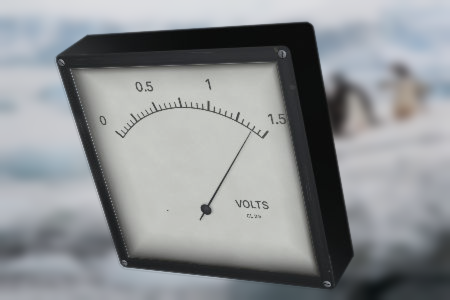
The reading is 1.4 V
